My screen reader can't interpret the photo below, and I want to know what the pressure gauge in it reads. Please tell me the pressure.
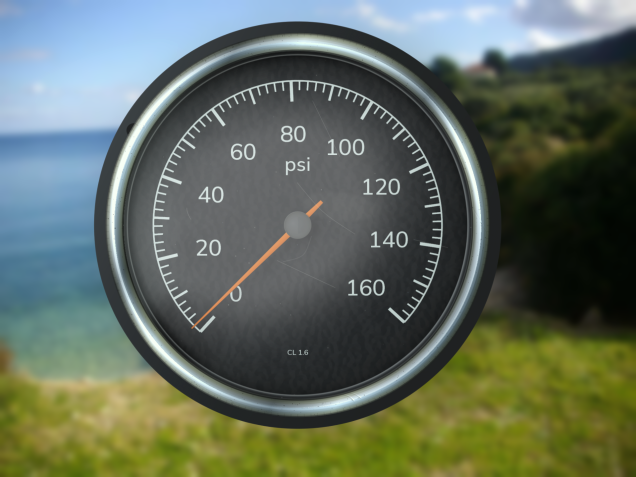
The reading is 2 psi
